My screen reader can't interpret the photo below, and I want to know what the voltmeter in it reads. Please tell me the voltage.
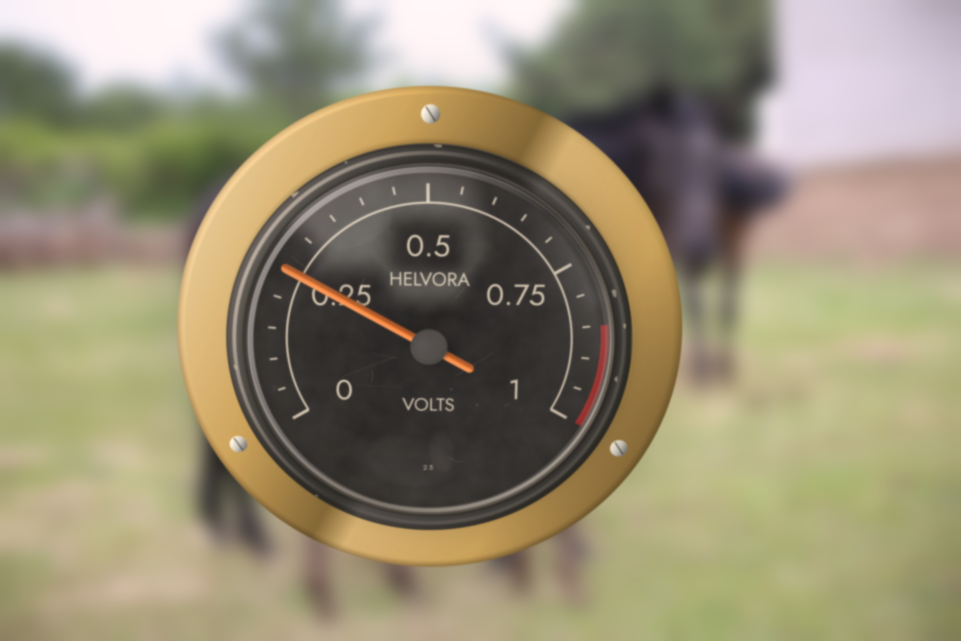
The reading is 0.25 V
